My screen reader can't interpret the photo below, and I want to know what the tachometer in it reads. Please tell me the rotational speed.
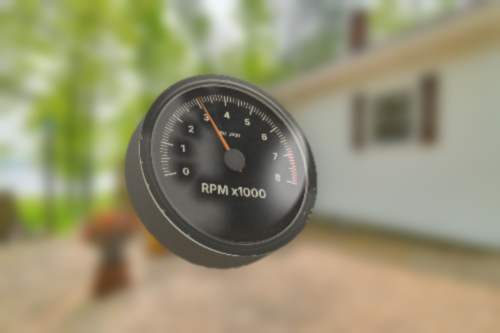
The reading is 3000 rpm
